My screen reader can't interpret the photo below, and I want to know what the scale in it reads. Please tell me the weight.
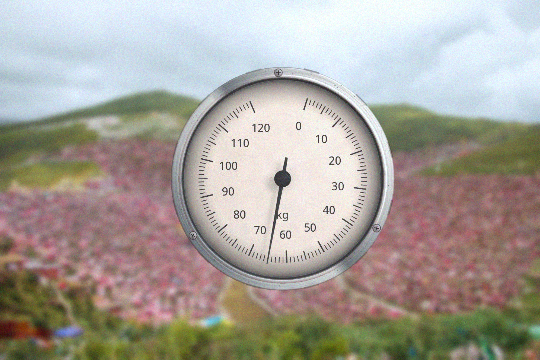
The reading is 65 kg
